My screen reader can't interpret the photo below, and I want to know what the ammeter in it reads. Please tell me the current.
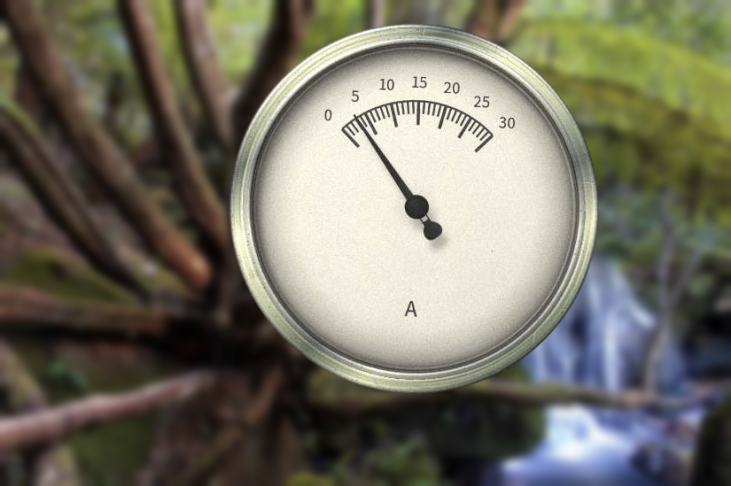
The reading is 3 A
